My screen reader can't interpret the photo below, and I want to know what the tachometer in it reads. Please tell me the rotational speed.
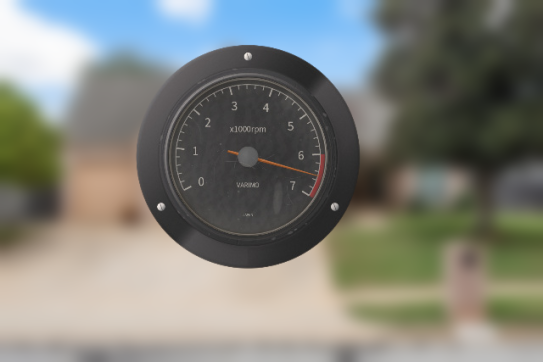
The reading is 6500 rpm
